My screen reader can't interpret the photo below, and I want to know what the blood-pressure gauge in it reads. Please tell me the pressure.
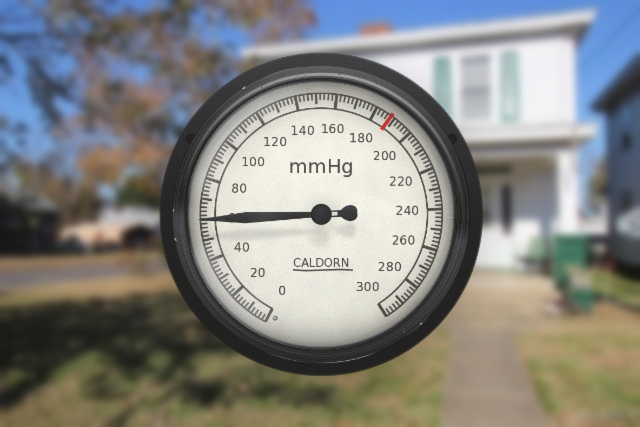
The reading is 60 mmHg
